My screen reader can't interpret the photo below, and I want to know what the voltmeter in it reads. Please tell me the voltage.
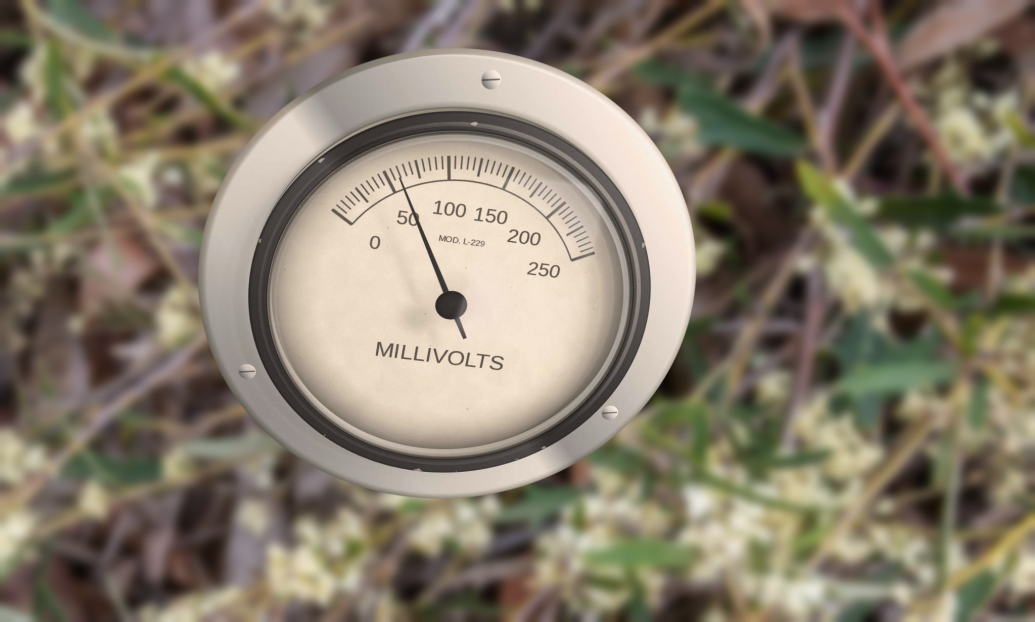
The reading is 60 mV
